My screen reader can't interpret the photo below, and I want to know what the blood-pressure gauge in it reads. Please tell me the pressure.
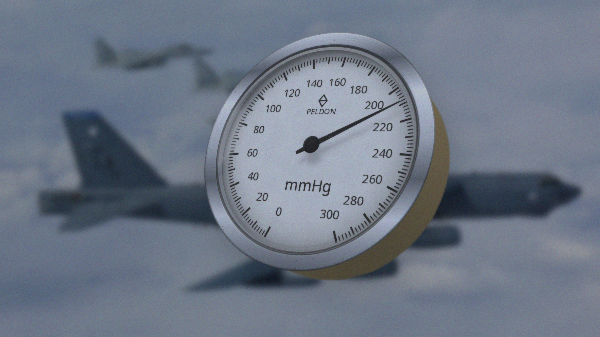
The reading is 210 mmHg
